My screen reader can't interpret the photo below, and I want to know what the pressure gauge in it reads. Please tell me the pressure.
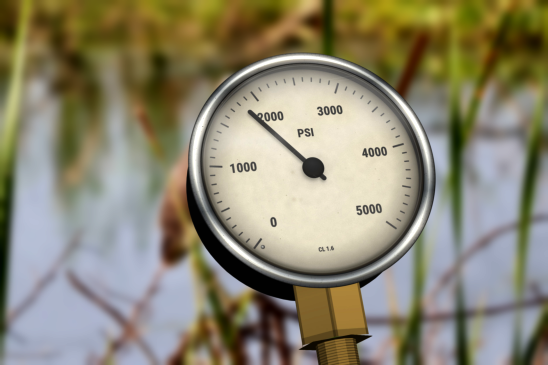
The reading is 1800 psi
